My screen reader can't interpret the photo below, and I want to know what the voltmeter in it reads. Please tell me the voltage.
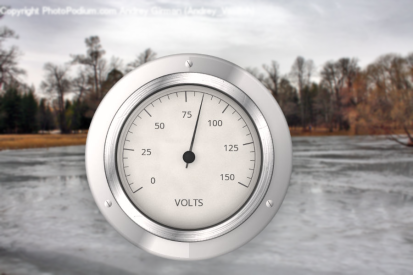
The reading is 85 V
